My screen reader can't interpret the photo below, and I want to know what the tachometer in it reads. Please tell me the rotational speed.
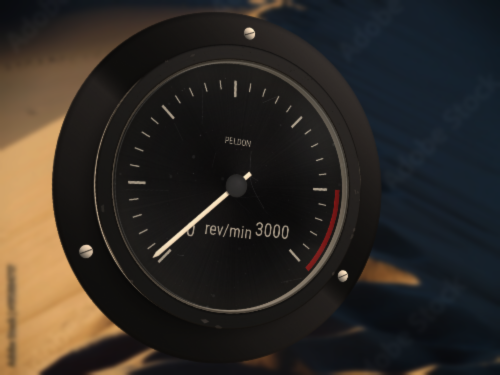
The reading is 50 rpm
